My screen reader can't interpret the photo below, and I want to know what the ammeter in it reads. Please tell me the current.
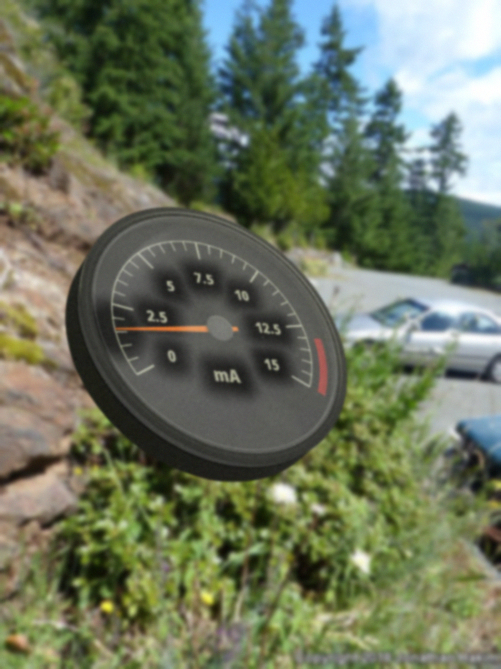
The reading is 1.5 mA
